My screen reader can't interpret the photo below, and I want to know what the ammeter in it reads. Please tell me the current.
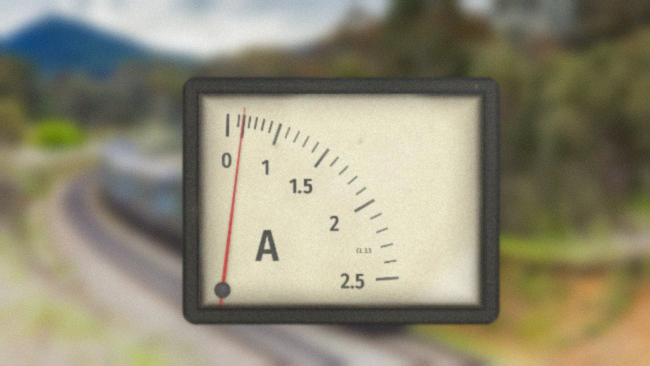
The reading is 0.5 A
